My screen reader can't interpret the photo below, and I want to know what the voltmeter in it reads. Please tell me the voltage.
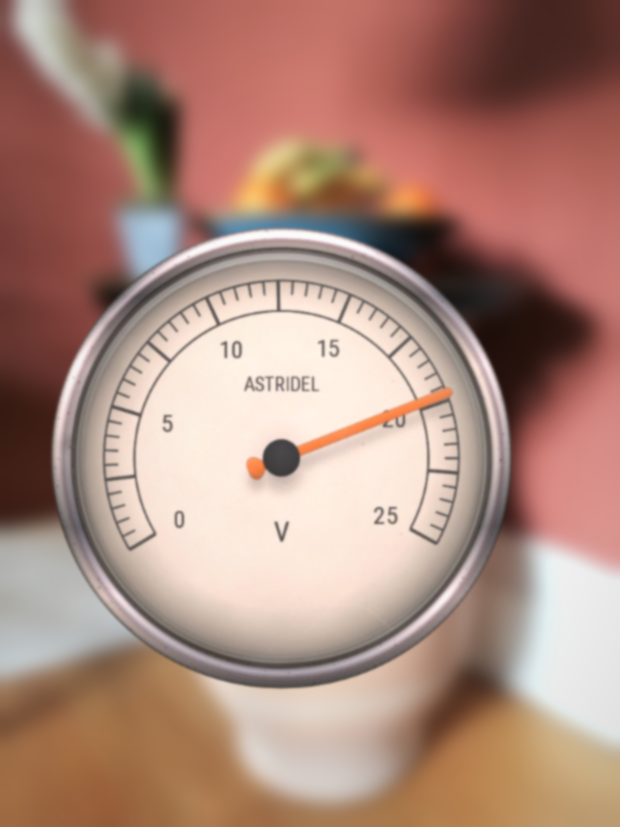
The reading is 19.75 V
